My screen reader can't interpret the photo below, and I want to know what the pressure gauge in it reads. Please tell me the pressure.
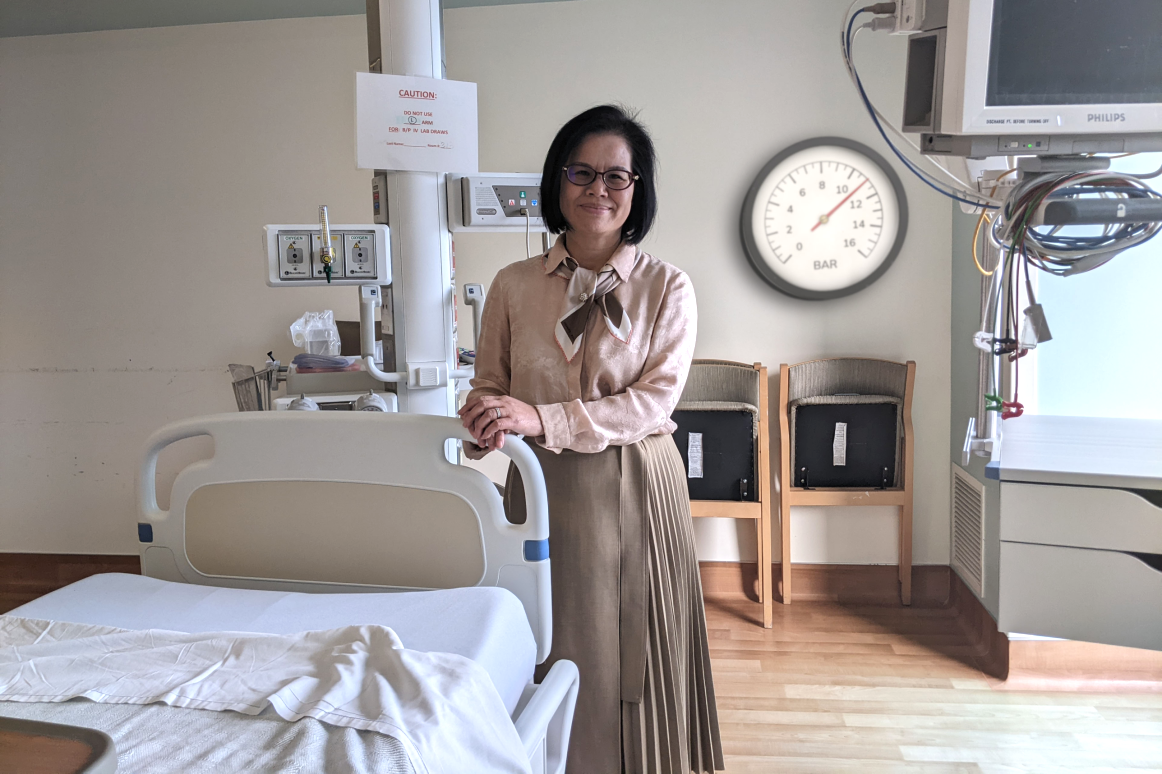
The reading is 11 bar
